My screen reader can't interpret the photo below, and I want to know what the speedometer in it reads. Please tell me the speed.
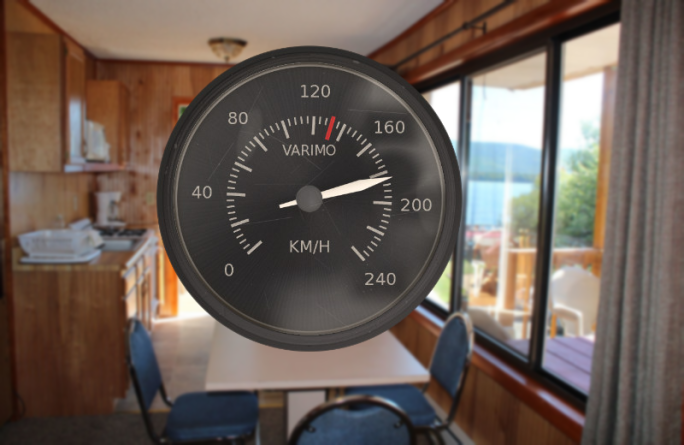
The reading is 184 km/h
